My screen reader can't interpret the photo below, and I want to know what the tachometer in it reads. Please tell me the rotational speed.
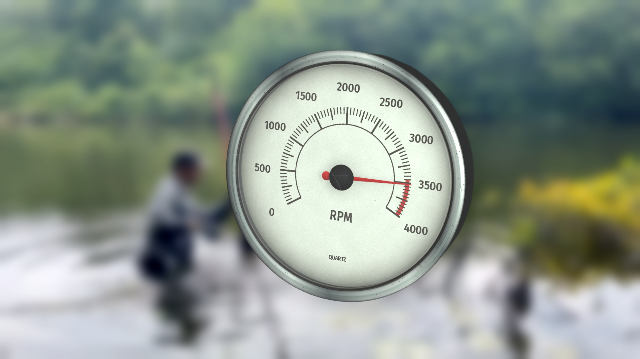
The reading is 3500 rpm
